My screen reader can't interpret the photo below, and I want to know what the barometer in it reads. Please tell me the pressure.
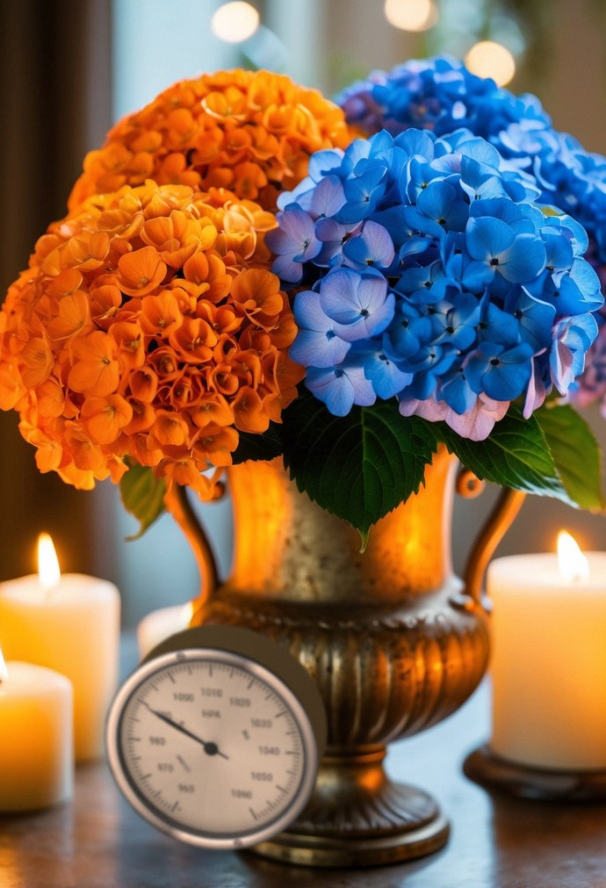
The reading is 990 hPa
